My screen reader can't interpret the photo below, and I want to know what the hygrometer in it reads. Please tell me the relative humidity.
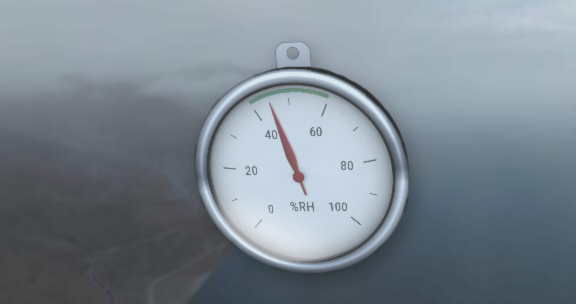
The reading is 45 %
